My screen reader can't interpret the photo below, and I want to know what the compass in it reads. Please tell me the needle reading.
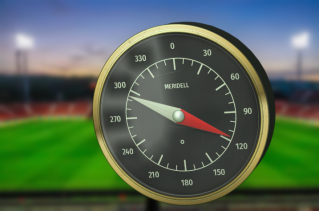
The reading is 115 °
